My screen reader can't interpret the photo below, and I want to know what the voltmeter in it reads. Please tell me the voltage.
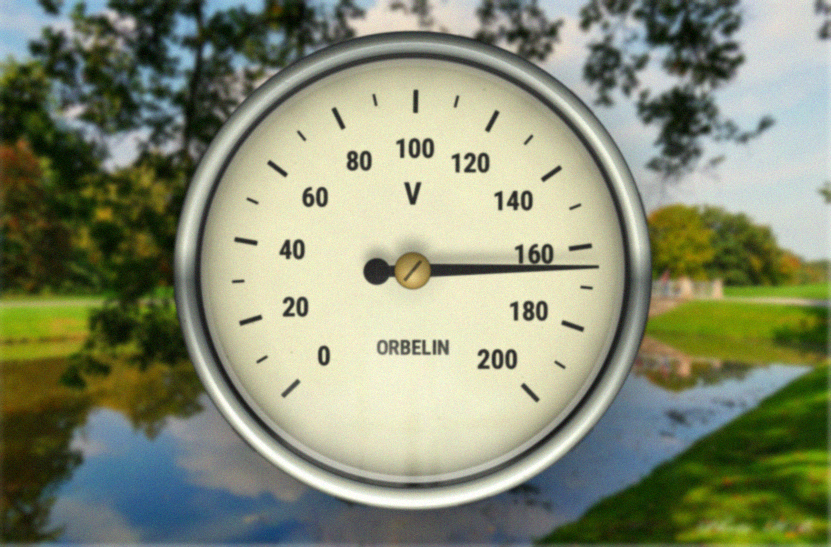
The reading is 165 V
